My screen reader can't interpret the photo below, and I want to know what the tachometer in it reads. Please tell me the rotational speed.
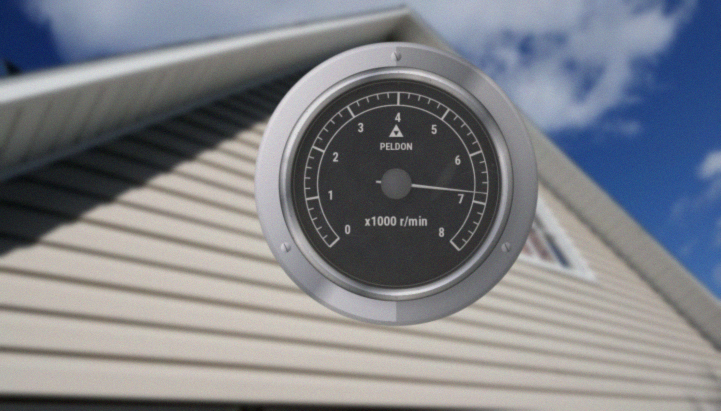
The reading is 6800 rpm
